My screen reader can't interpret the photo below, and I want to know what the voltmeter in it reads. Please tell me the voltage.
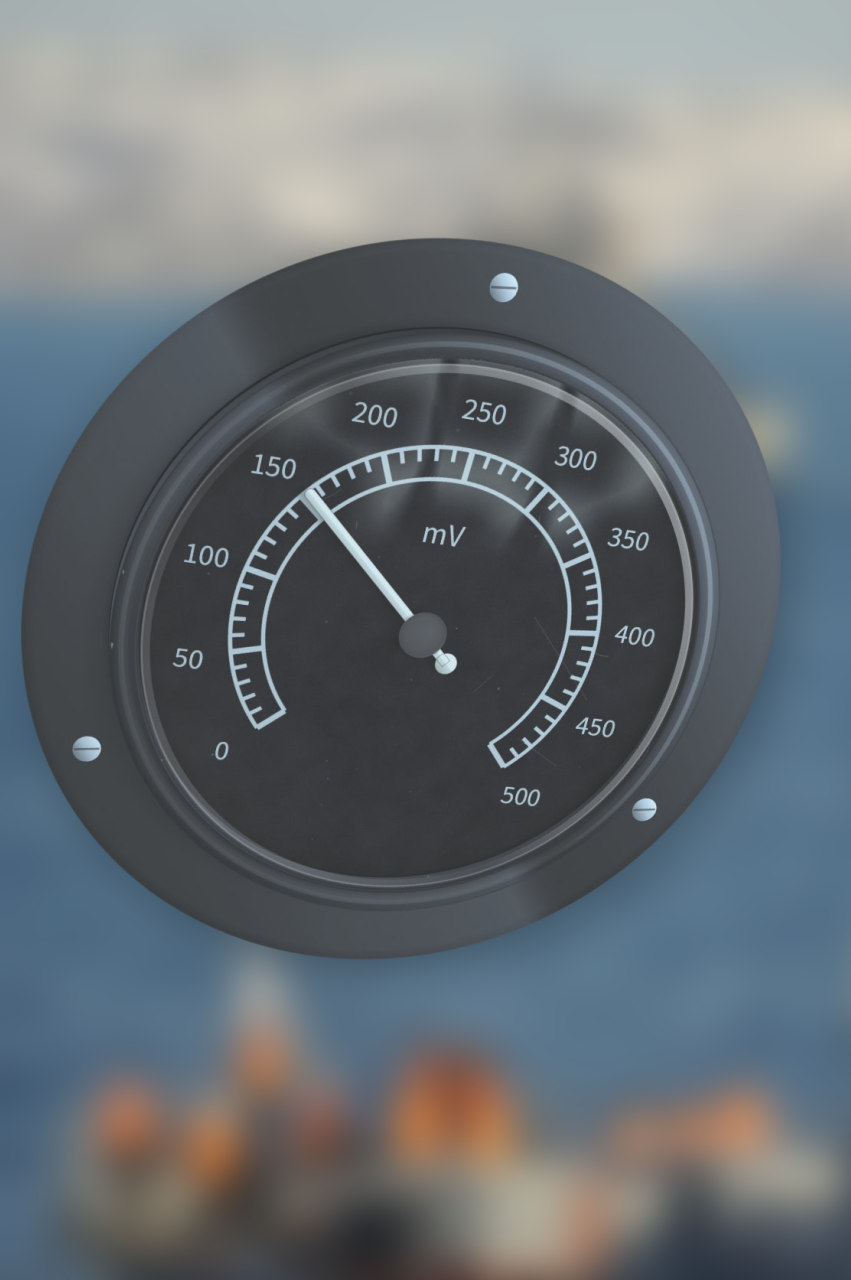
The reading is 155 mV
